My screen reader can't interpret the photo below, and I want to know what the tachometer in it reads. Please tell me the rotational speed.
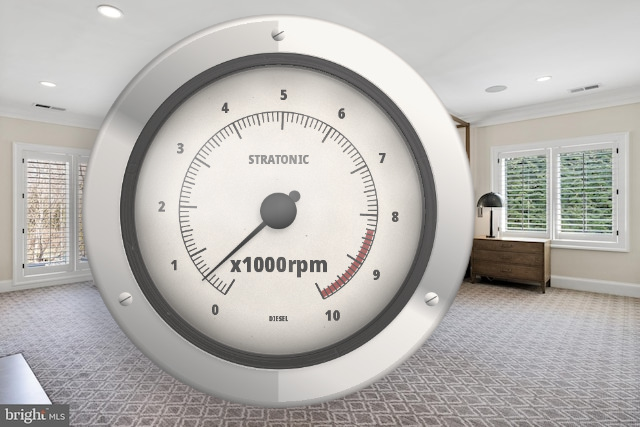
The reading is 500 rpm
